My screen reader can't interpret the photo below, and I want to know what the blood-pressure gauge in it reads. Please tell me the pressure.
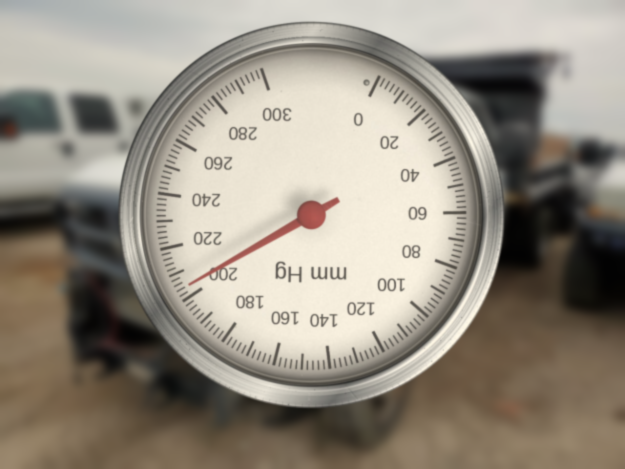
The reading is 204 mmHg
